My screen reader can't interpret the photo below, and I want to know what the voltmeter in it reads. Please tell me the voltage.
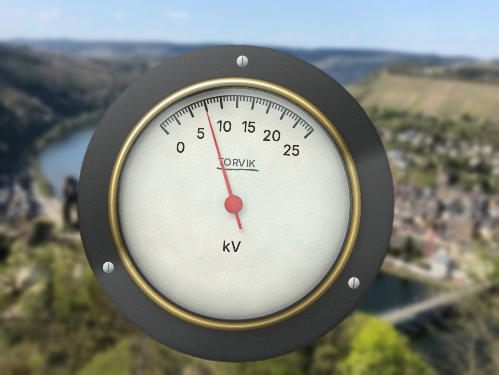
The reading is 7.5 kV
